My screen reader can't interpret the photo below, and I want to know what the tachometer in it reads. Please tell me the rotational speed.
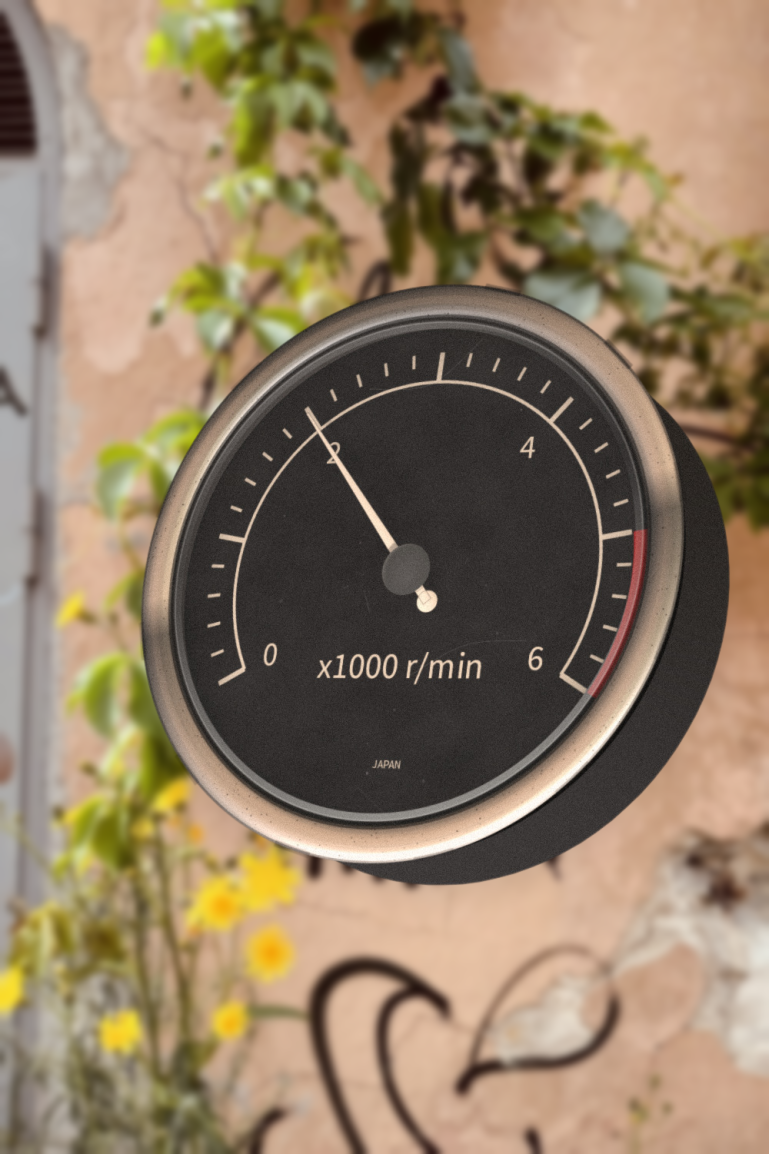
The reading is 2000 rpm
